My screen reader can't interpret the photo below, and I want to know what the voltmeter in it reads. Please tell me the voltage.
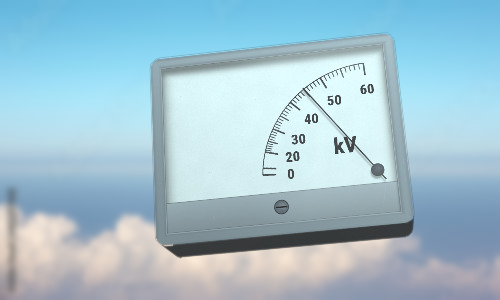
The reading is 45 kV
